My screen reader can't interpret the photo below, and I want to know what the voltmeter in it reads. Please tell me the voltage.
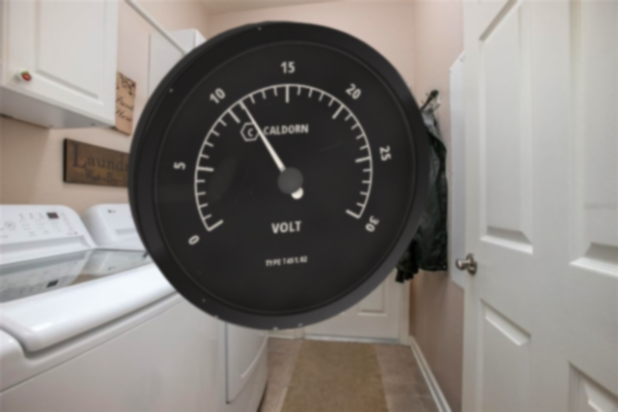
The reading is 11 V
